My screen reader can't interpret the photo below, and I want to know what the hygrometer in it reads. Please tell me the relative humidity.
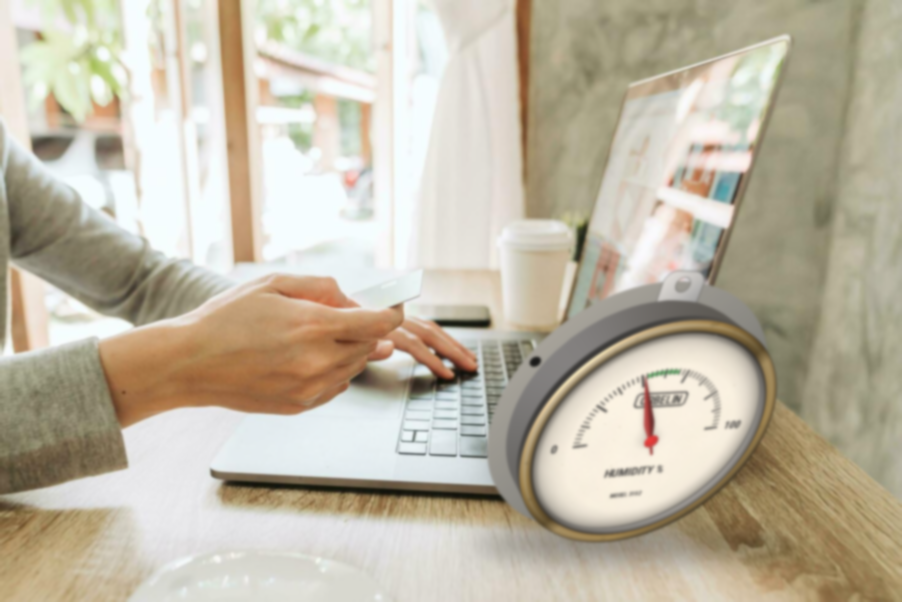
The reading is 40 %
